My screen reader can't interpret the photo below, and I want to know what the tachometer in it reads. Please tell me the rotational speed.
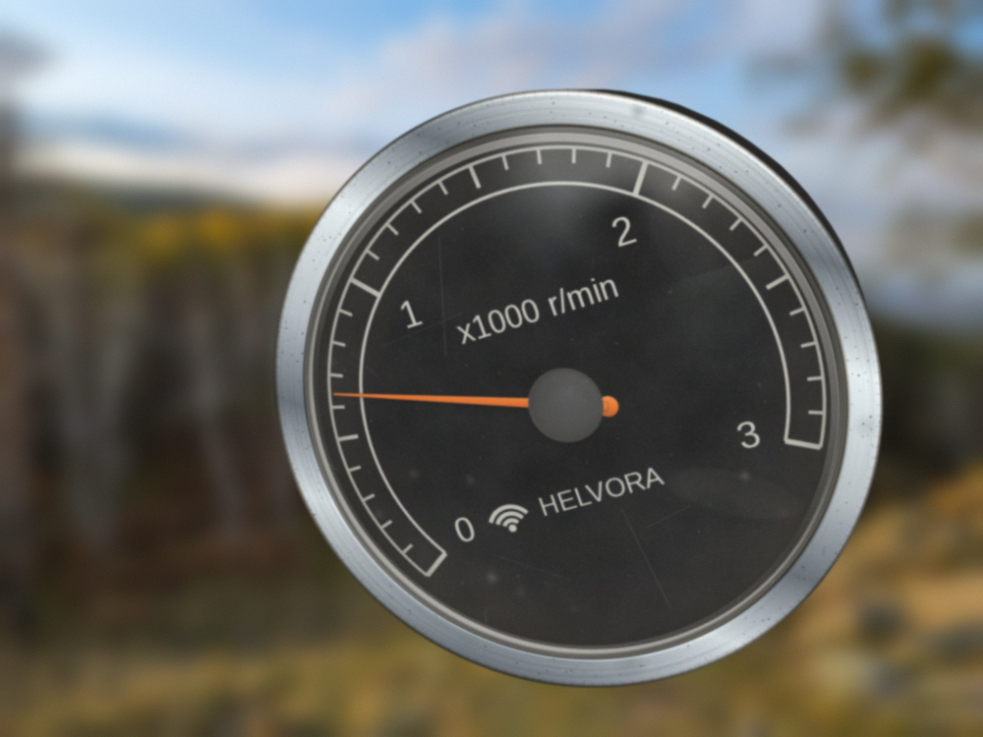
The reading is 650 rpm
